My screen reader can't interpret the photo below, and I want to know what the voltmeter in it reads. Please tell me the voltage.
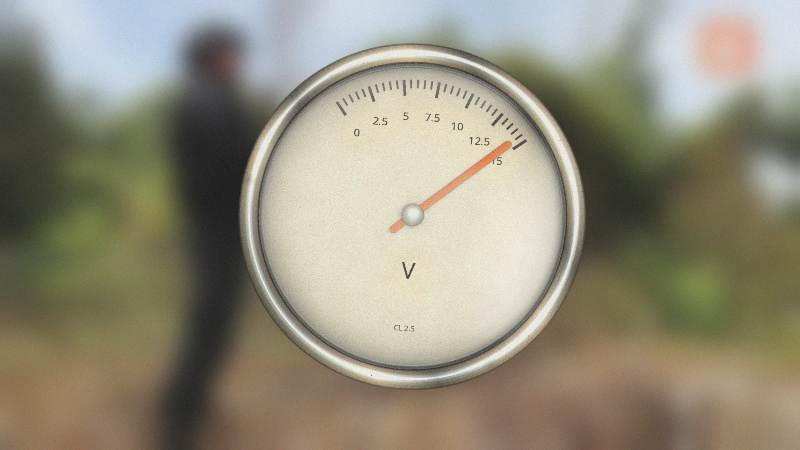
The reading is 14.5 V
